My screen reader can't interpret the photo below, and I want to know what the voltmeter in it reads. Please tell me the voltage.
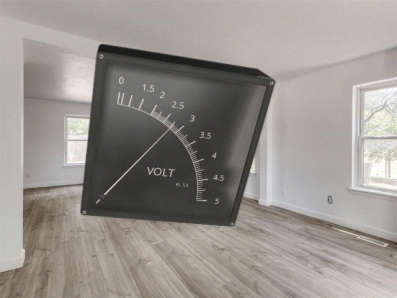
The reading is 2.75 V
